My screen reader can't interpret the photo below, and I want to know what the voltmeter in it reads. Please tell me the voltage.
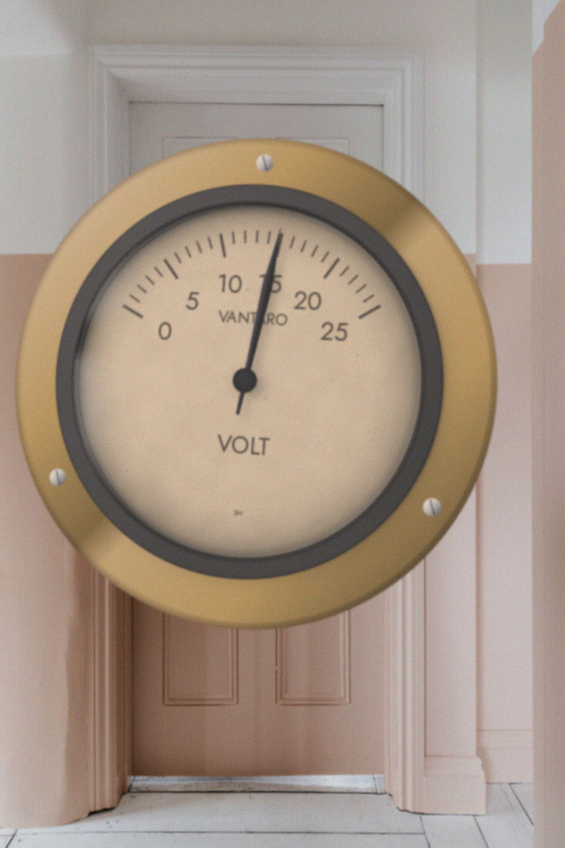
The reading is 15 V
